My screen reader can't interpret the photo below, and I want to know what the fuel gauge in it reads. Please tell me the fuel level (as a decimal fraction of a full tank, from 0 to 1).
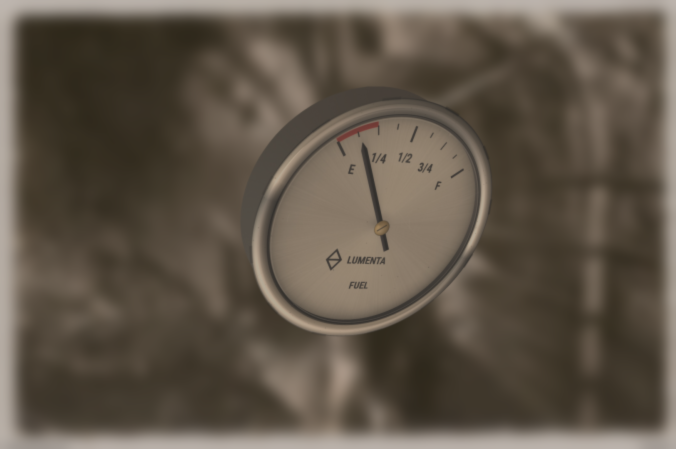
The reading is 0.125
